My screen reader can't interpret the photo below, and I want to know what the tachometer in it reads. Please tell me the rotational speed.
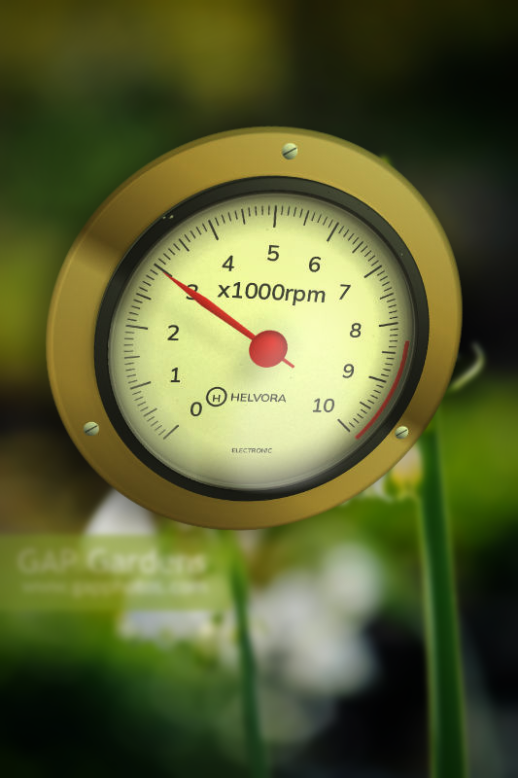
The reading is 3000 rpm
